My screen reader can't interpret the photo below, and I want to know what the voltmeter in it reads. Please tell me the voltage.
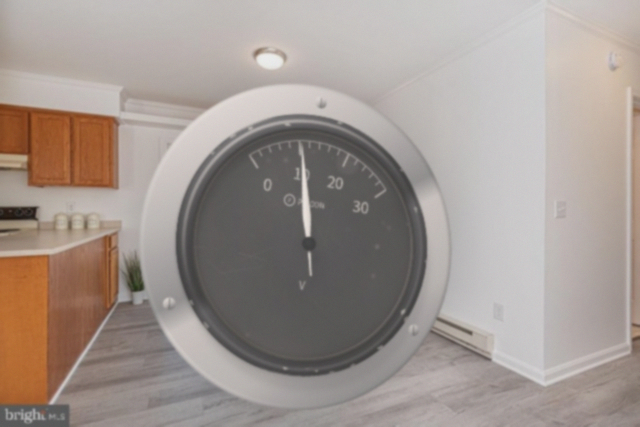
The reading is 10 V
